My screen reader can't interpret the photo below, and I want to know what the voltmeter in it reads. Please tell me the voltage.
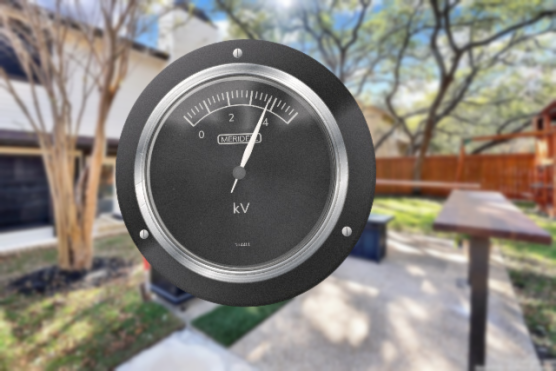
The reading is 3.8 kV
